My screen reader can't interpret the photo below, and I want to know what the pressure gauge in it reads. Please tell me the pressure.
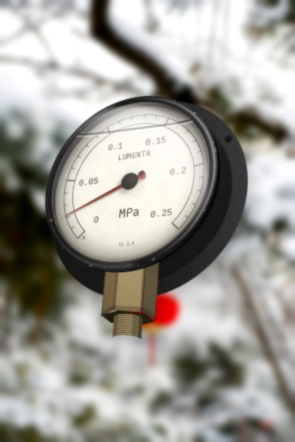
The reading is 0.02 MPa
